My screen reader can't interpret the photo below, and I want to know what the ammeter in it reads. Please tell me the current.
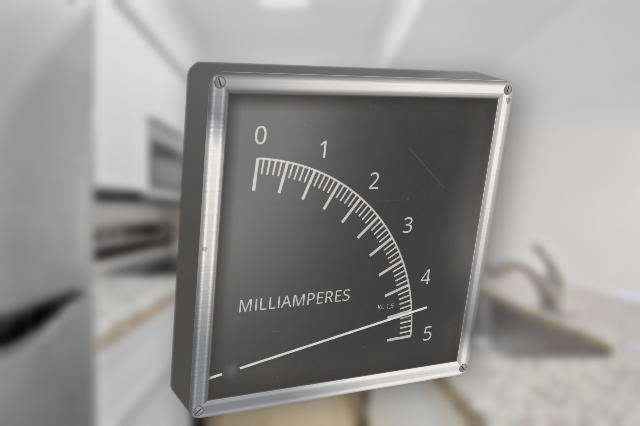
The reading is 4.5 mA
